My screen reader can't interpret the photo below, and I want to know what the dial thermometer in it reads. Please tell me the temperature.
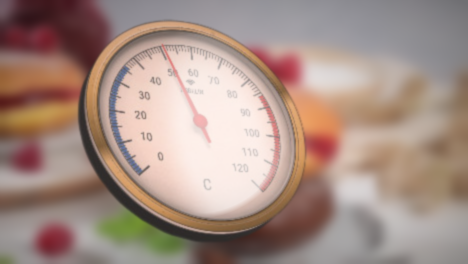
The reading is 50 °C
